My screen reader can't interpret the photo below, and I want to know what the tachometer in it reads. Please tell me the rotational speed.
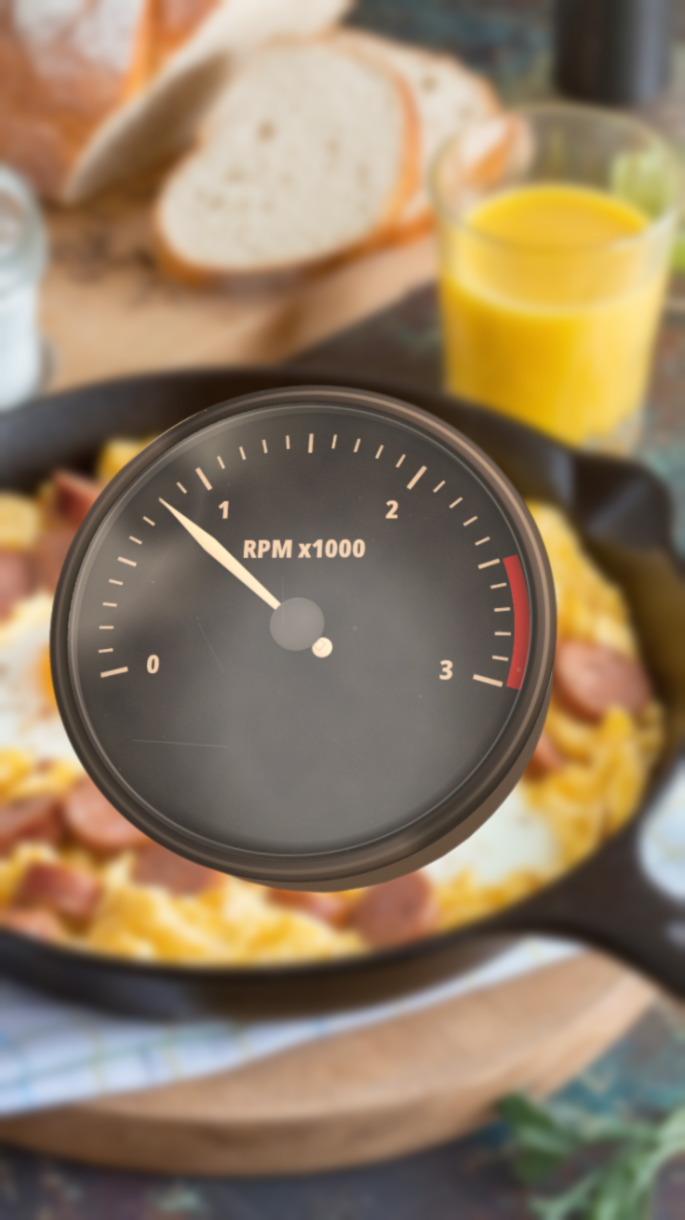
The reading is 800 rpm
